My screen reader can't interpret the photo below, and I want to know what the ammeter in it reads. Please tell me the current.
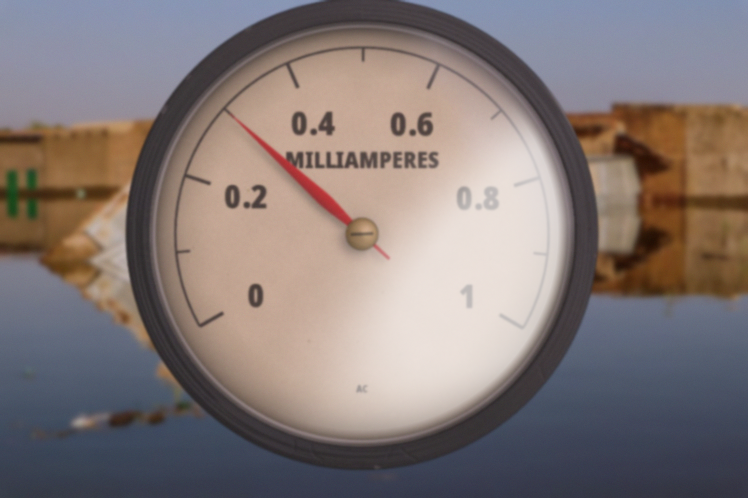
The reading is 0.3 mA
